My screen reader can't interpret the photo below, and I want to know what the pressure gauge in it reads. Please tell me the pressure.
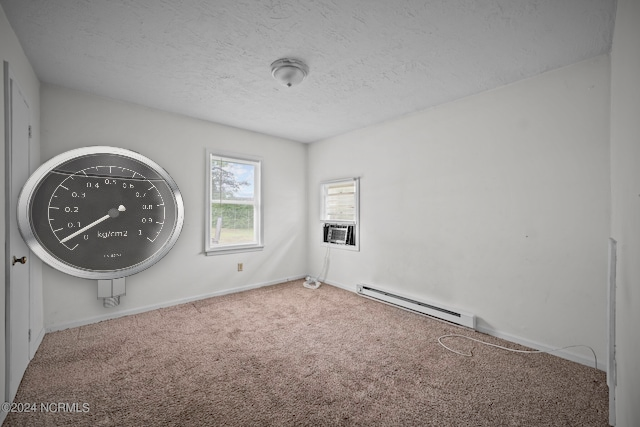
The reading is 0.05 kg/cm²
